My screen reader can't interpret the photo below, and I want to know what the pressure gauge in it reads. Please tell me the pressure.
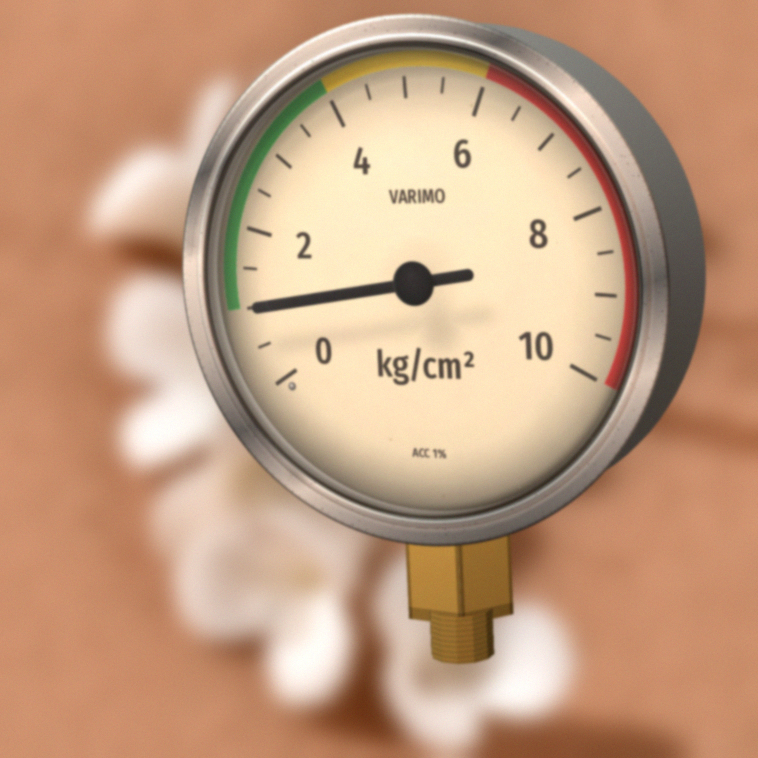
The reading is 1 kg/cm²
